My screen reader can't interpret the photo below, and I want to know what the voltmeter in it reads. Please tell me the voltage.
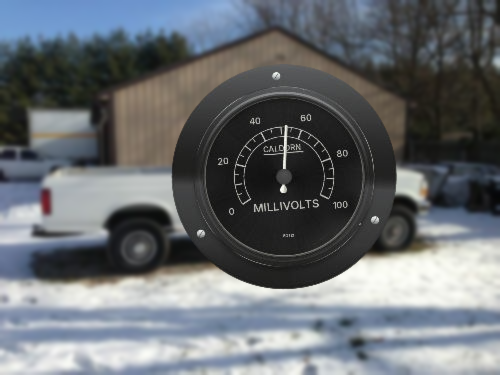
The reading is 52.5 mV
